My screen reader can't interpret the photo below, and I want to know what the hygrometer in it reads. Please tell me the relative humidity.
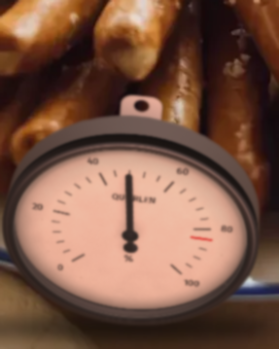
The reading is 48 %
